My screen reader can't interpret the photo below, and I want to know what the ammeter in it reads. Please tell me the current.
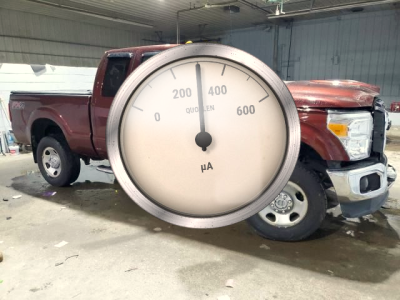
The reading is 300 µA
